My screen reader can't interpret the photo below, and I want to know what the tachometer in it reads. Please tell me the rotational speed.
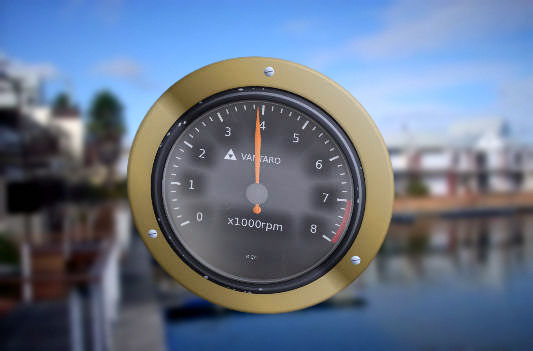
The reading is 3900 rpm
